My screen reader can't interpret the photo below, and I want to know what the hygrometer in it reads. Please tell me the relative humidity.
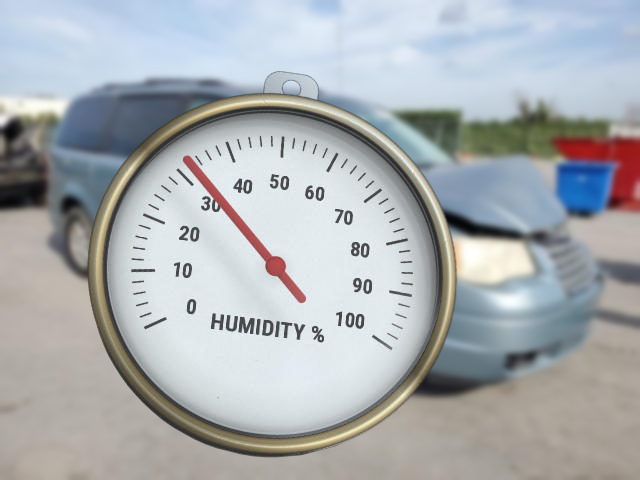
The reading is 32 %
